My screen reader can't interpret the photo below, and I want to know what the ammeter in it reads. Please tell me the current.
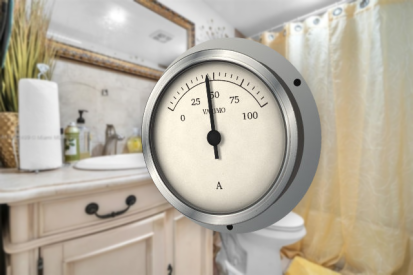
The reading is 45 A
